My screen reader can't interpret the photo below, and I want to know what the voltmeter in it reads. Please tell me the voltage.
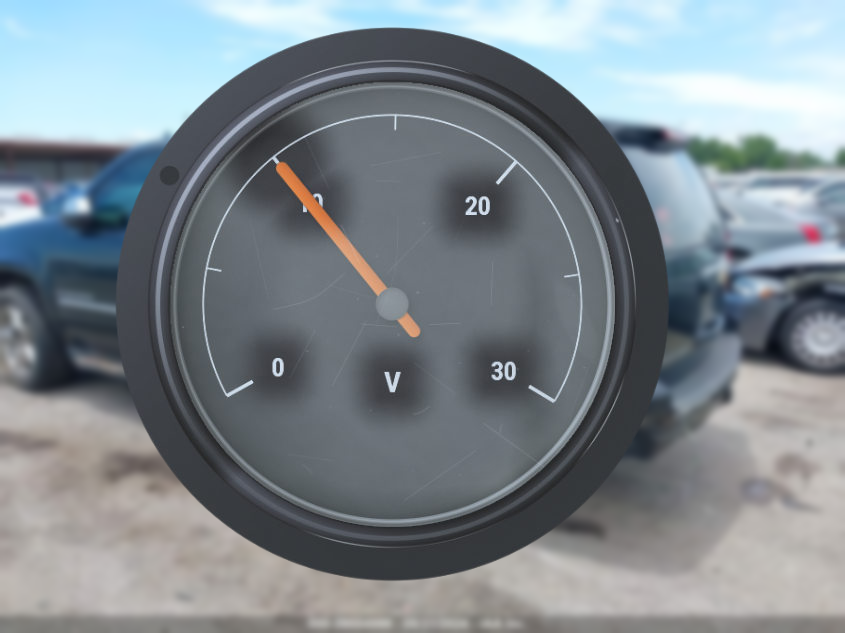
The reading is 10 V
